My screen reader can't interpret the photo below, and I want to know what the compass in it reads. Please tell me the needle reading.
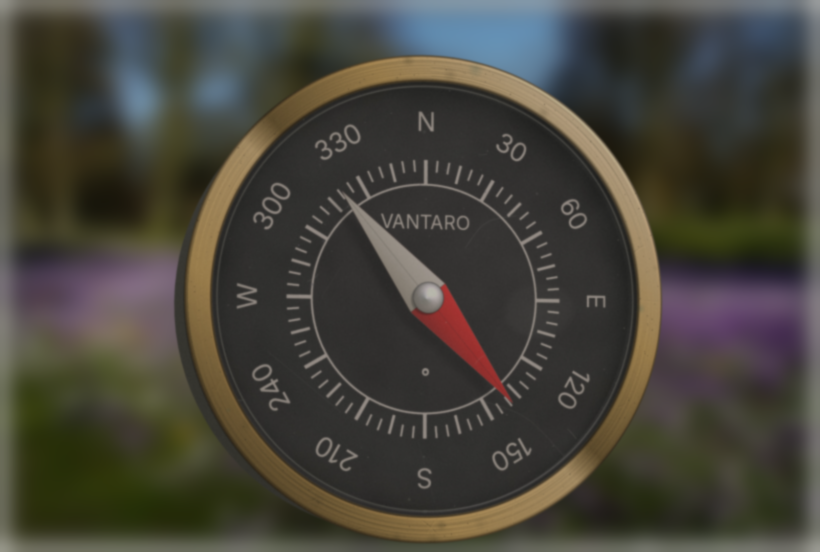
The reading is 140 °
